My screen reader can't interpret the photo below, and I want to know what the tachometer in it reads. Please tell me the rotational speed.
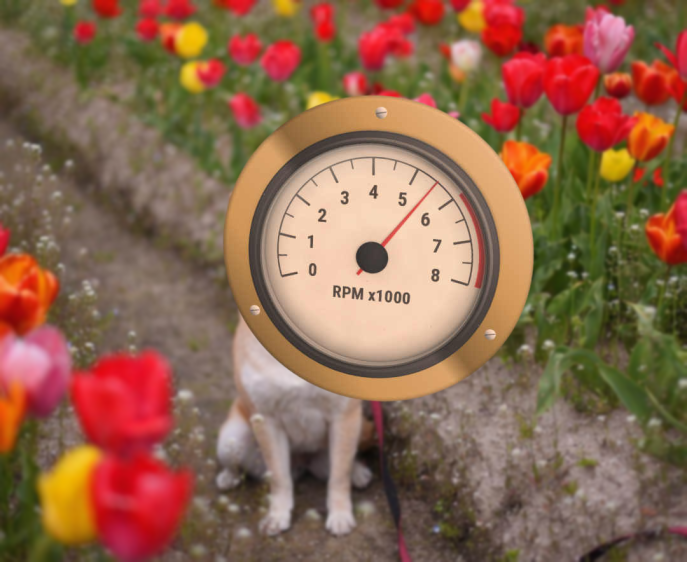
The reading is 5500 rpm
